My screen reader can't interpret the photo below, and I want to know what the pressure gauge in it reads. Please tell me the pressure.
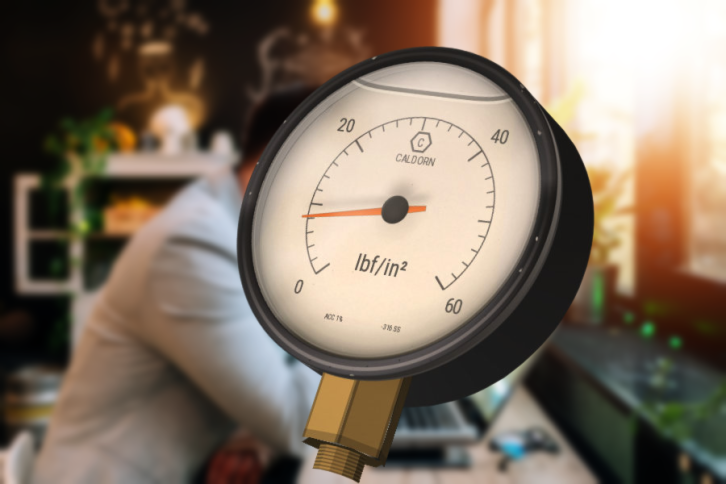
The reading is 8 psi
